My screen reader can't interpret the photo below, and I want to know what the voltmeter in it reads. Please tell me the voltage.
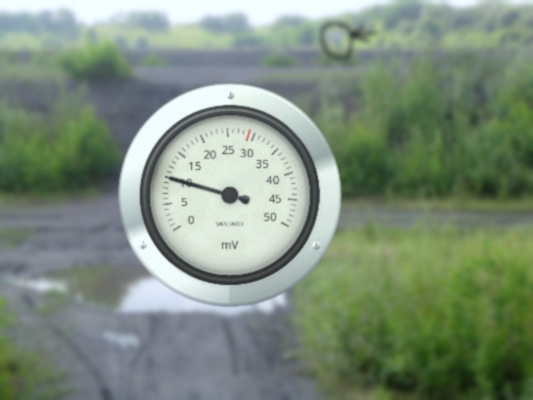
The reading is 10 mV
